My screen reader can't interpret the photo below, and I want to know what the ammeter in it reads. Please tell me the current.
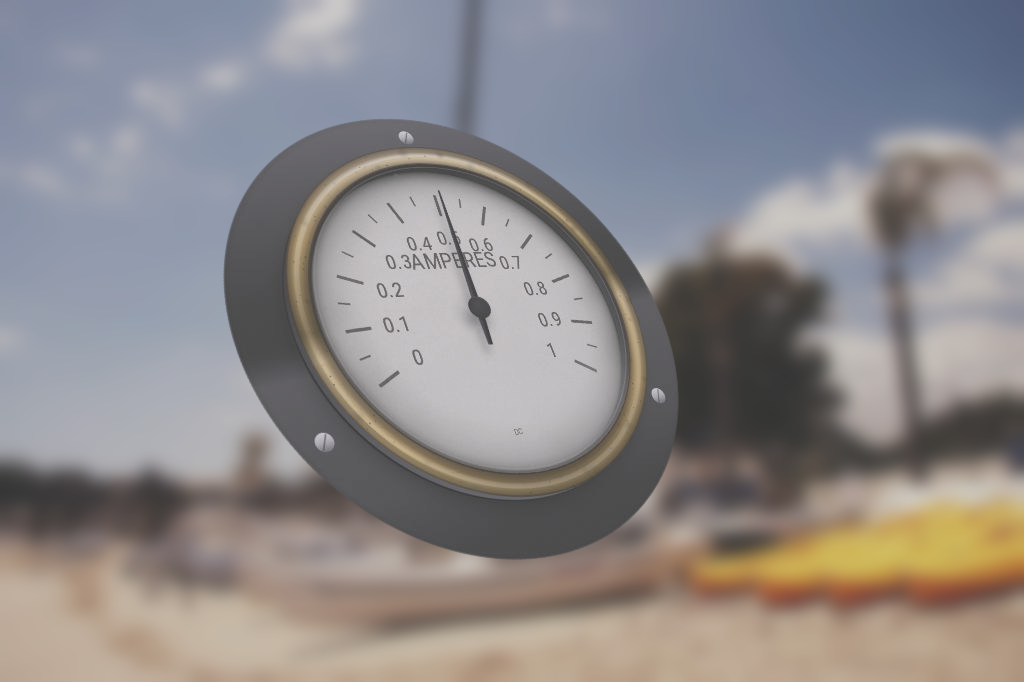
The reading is 0.5 A
